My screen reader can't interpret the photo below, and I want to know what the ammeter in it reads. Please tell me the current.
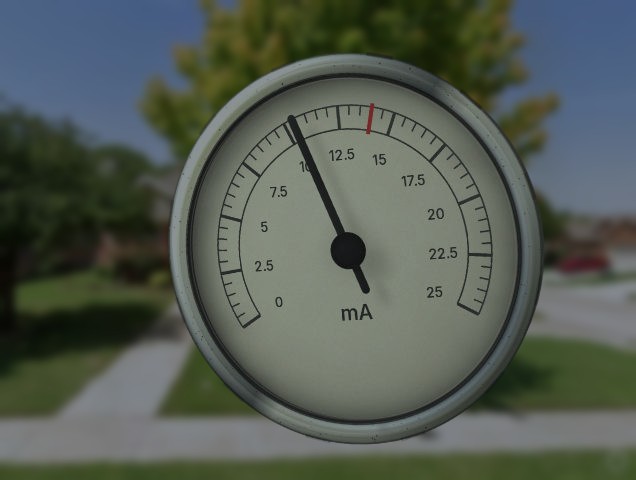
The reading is 10.5 mA
